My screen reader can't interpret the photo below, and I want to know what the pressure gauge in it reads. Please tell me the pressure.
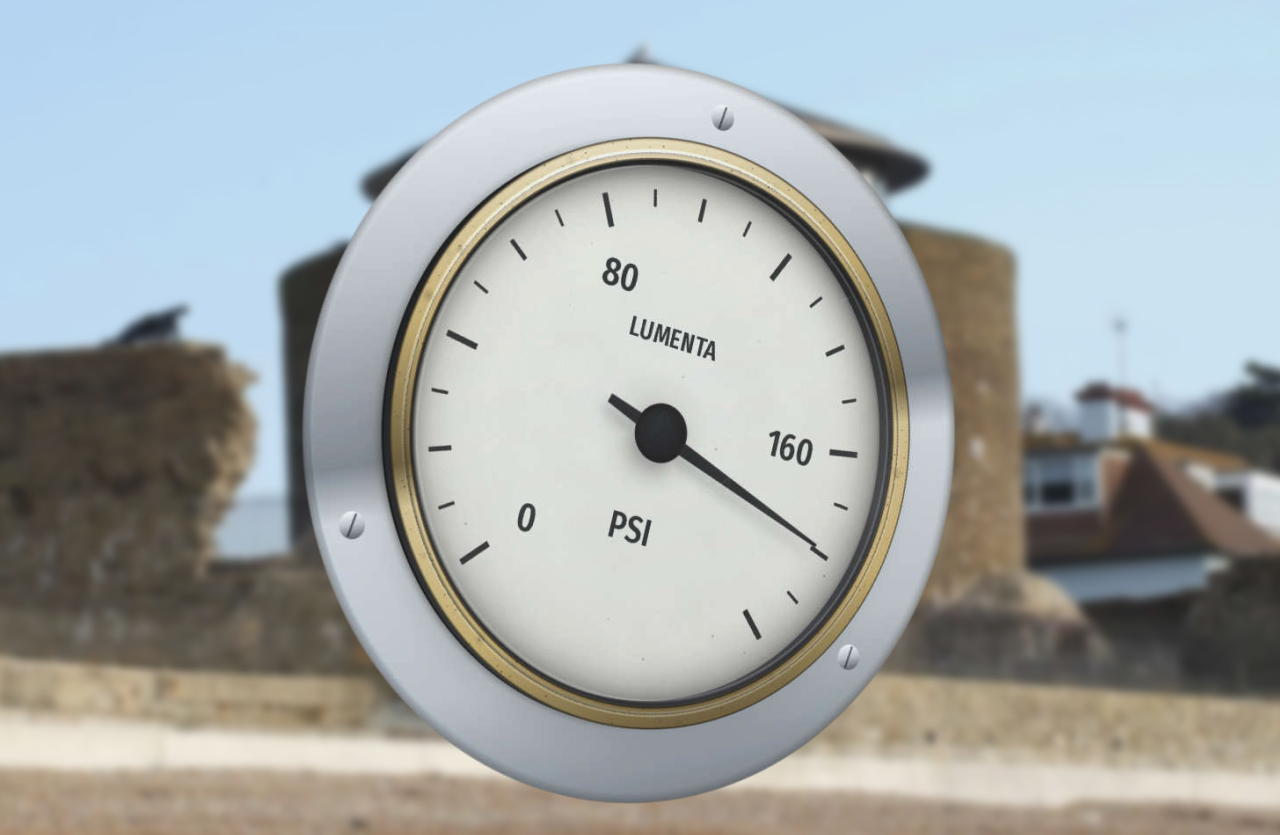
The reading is 180 psi
